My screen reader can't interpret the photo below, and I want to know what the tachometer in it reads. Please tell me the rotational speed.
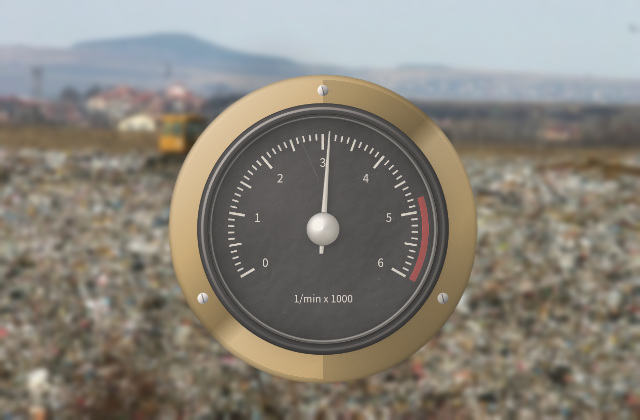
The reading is 3100 rpm
